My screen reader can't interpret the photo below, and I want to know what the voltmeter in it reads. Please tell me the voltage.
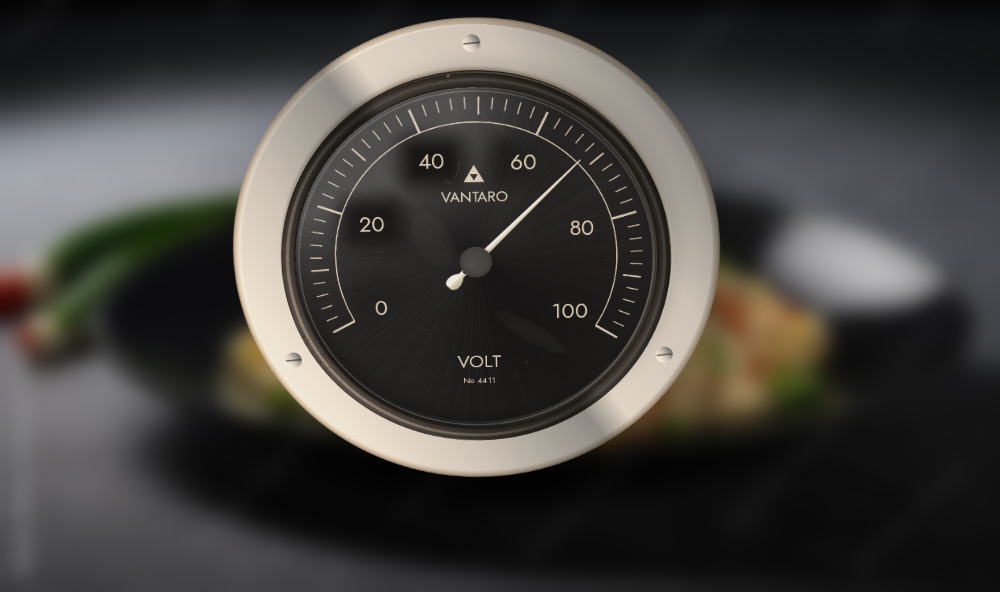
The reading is 68 V
